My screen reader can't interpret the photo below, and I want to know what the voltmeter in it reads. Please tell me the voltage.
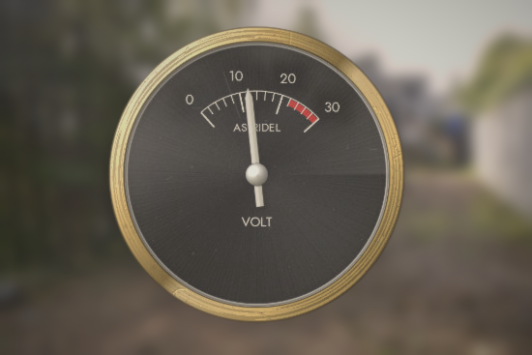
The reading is 12 V
